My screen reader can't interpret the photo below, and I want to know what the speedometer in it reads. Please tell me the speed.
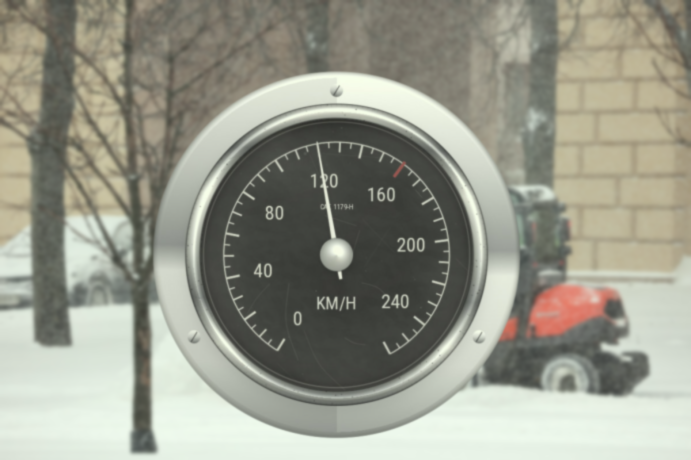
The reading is 120 km/h
